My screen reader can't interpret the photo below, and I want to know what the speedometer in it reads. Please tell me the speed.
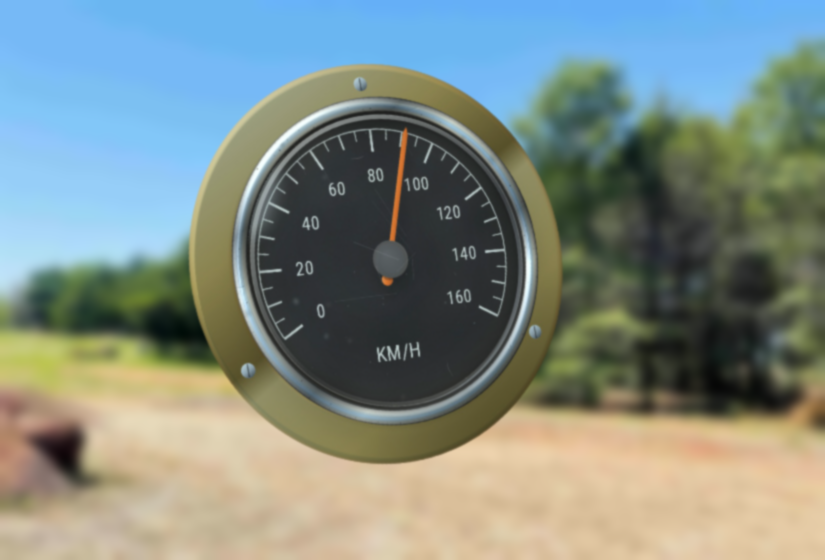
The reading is 90 km/h
